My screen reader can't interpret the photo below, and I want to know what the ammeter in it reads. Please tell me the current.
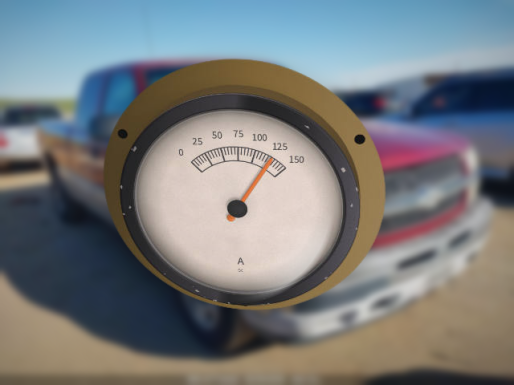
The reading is 125 A
